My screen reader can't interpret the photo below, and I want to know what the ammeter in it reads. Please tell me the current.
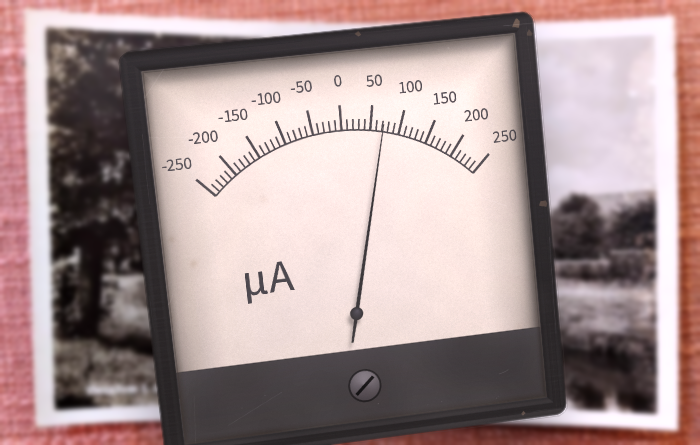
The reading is 70 µA
